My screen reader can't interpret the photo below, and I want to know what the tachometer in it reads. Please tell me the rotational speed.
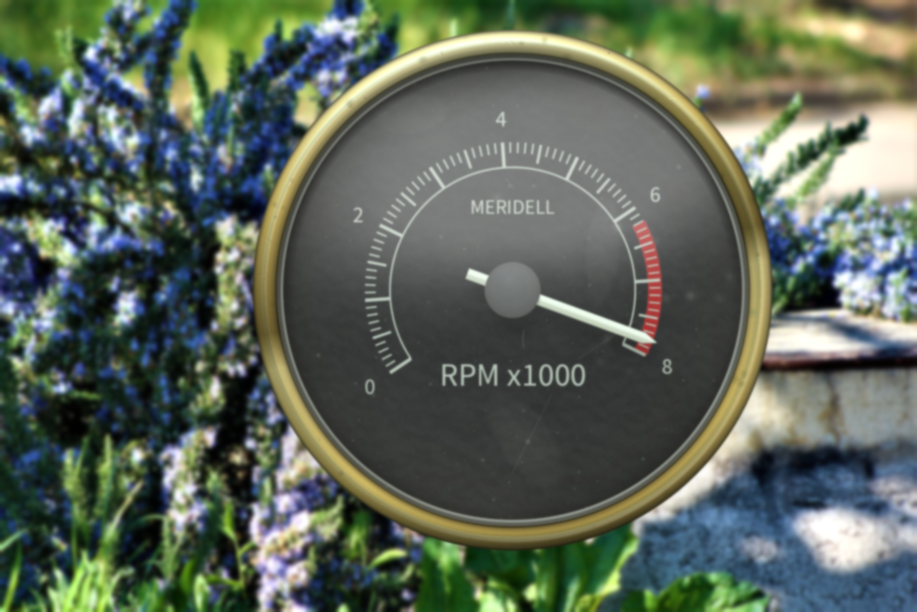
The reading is 7800 rpm
